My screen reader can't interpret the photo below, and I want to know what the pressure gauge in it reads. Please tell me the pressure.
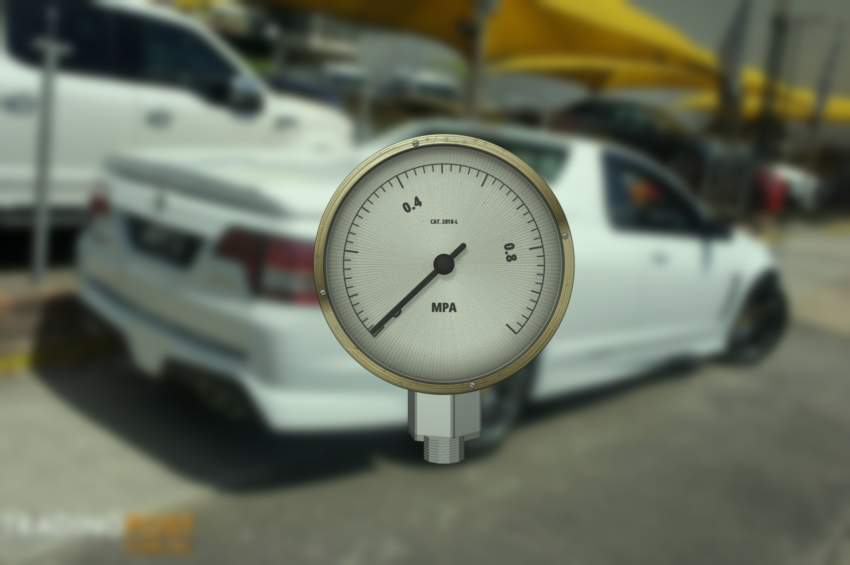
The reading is 0.01 MPa
